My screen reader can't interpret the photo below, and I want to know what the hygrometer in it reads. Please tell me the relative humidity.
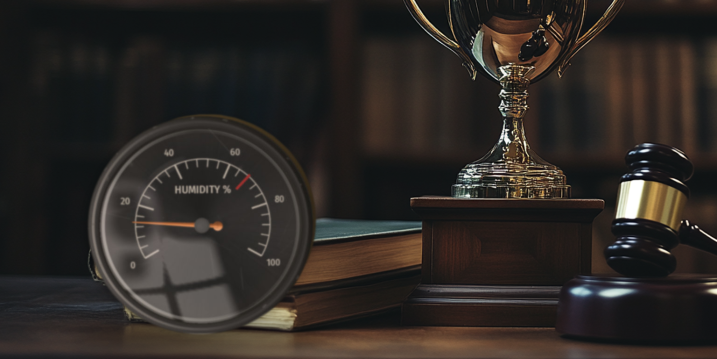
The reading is 14 %
